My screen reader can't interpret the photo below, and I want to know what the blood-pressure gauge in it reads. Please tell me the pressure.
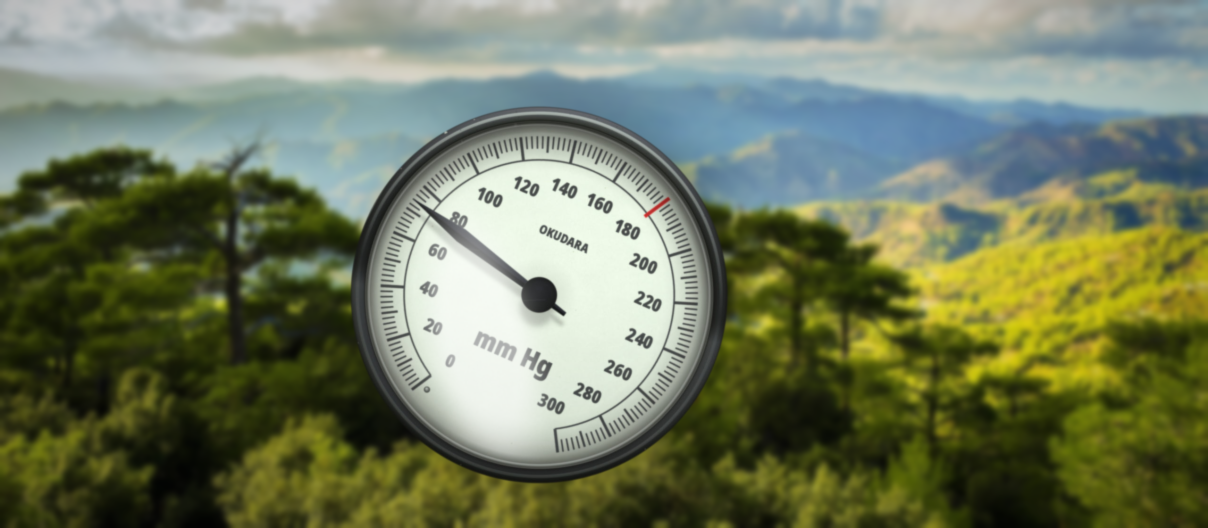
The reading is 74 mmHg
